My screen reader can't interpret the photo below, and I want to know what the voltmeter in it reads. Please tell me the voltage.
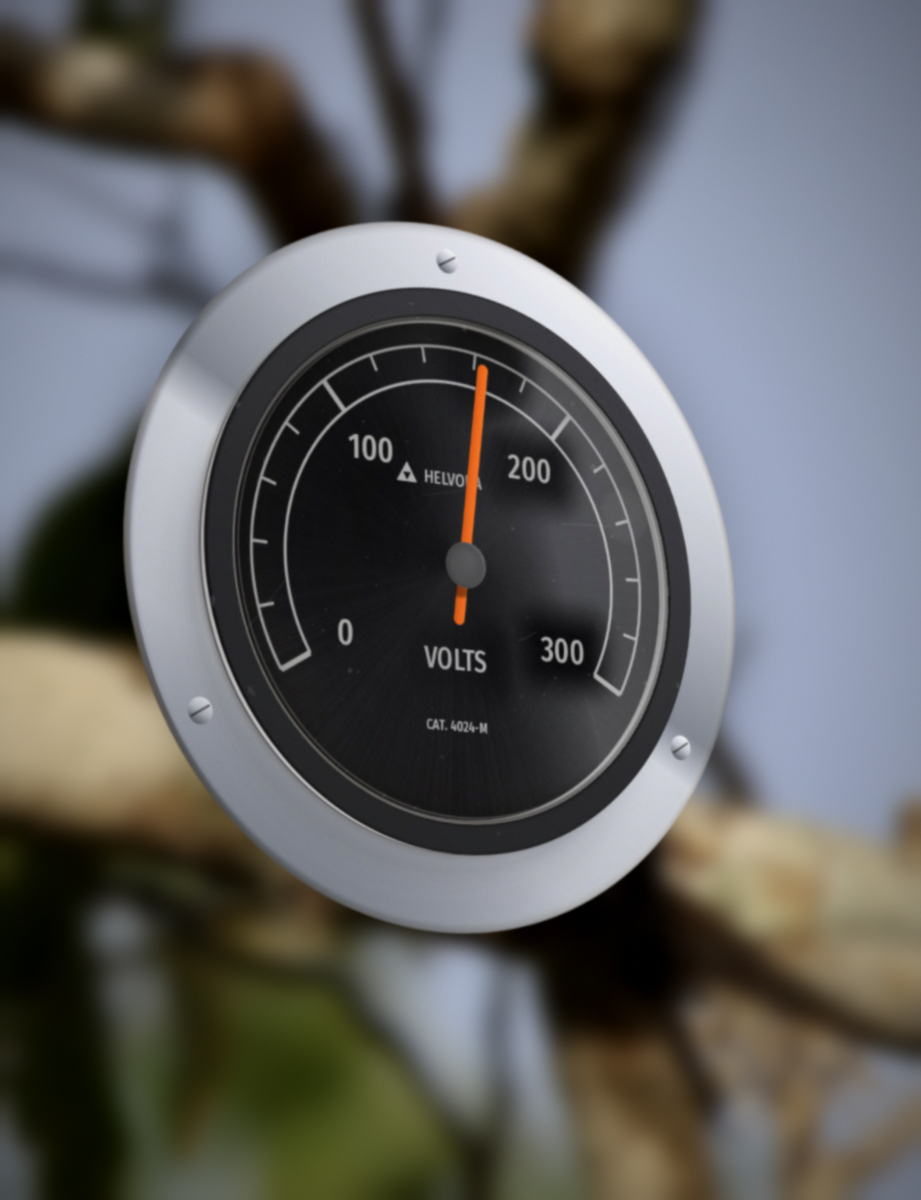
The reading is 160 V
